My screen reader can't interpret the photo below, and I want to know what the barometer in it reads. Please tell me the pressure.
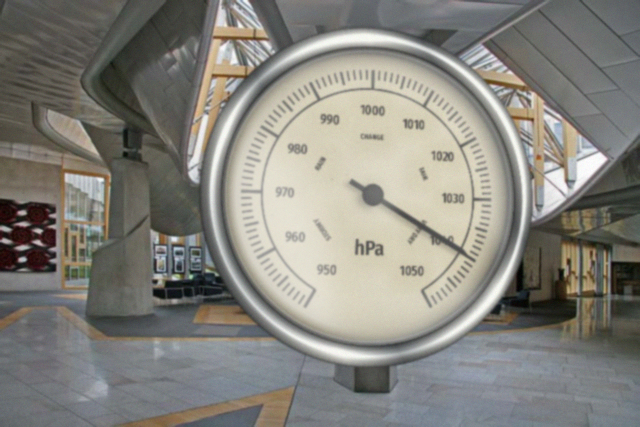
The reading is 1040 hPa
